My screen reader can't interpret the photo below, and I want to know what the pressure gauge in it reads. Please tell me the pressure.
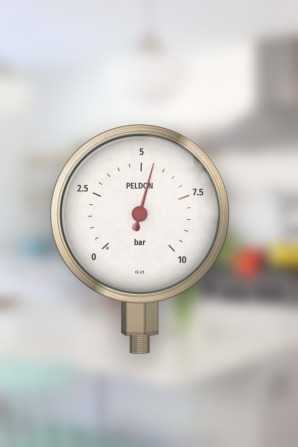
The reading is 5.5 bar
